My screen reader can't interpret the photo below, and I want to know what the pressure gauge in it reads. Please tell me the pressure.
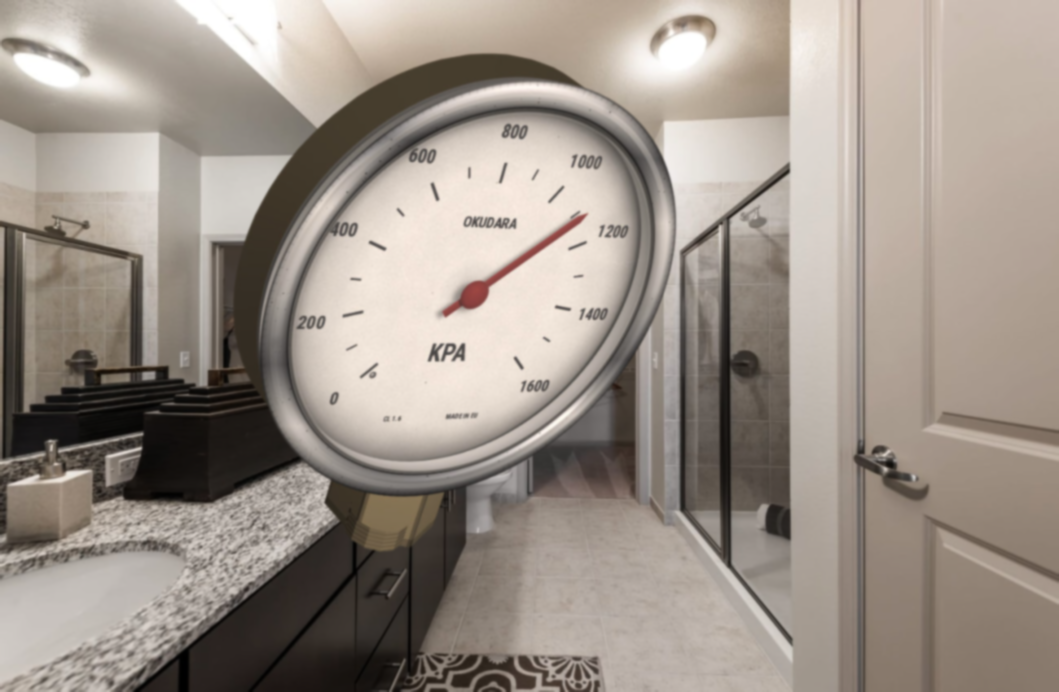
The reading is 1100 kPa
